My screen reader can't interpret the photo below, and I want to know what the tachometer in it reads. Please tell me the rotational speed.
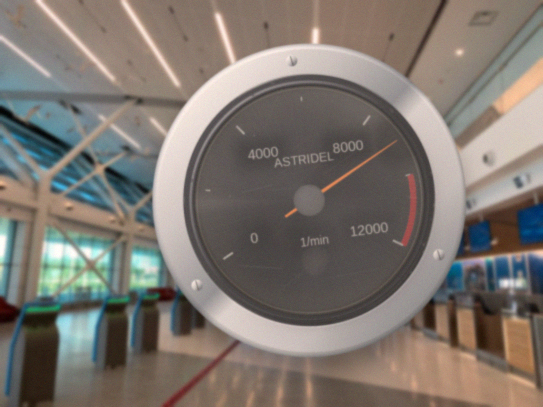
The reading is 9000 rpm
